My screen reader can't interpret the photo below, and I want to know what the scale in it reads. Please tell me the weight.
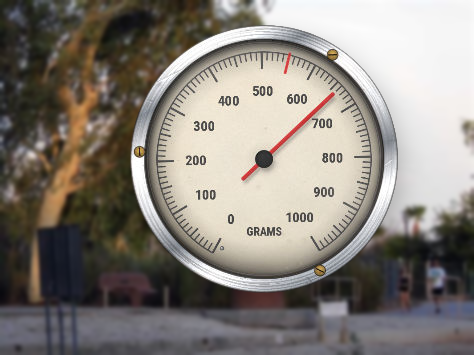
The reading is 660 g
